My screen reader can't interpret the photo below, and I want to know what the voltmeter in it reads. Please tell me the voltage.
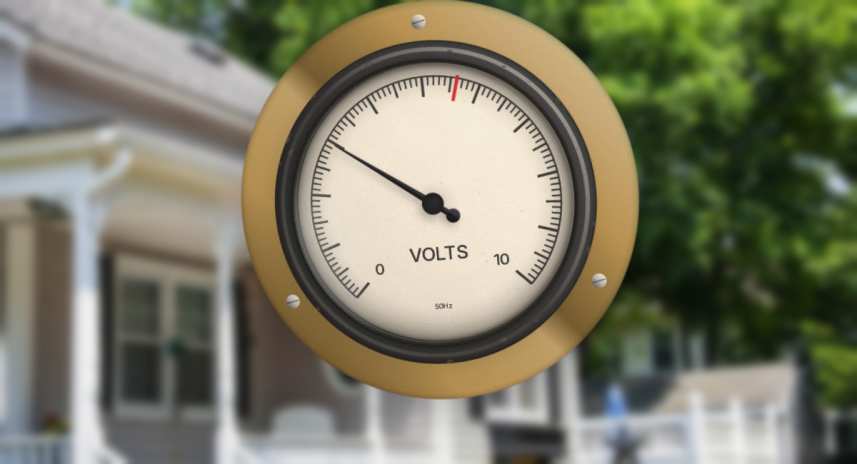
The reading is 3 V
